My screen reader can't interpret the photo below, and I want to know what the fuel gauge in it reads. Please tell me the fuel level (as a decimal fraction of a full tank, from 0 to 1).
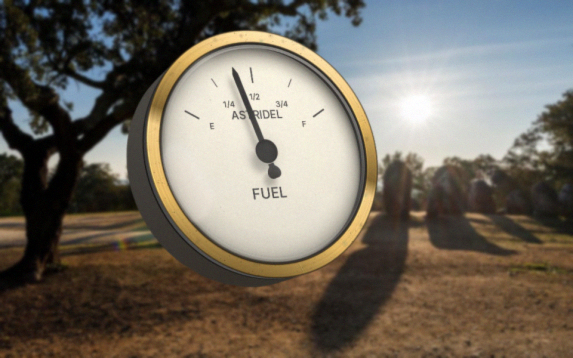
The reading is 0.375
